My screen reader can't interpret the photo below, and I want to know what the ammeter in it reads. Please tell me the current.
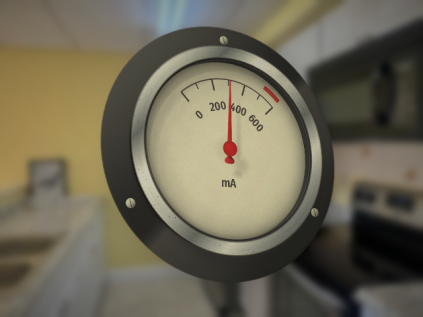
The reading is 300 mA
